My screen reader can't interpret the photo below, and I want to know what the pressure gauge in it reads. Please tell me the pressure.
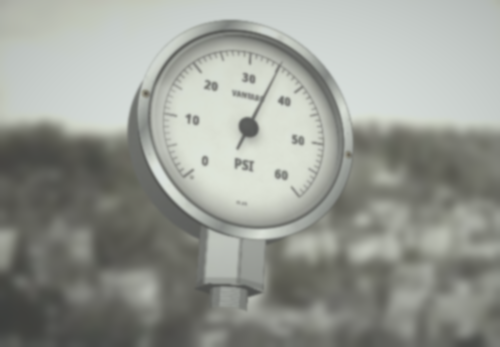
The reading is 35 psi
